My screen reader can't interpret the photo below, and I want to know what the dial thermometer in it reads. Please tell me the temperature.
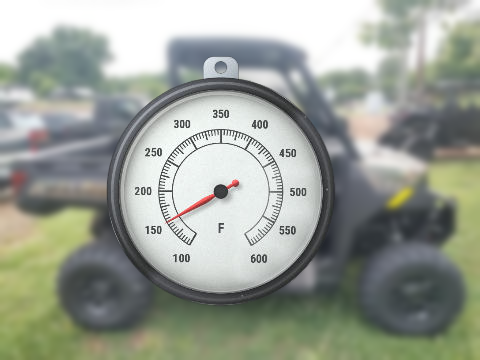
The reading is 150 °F
